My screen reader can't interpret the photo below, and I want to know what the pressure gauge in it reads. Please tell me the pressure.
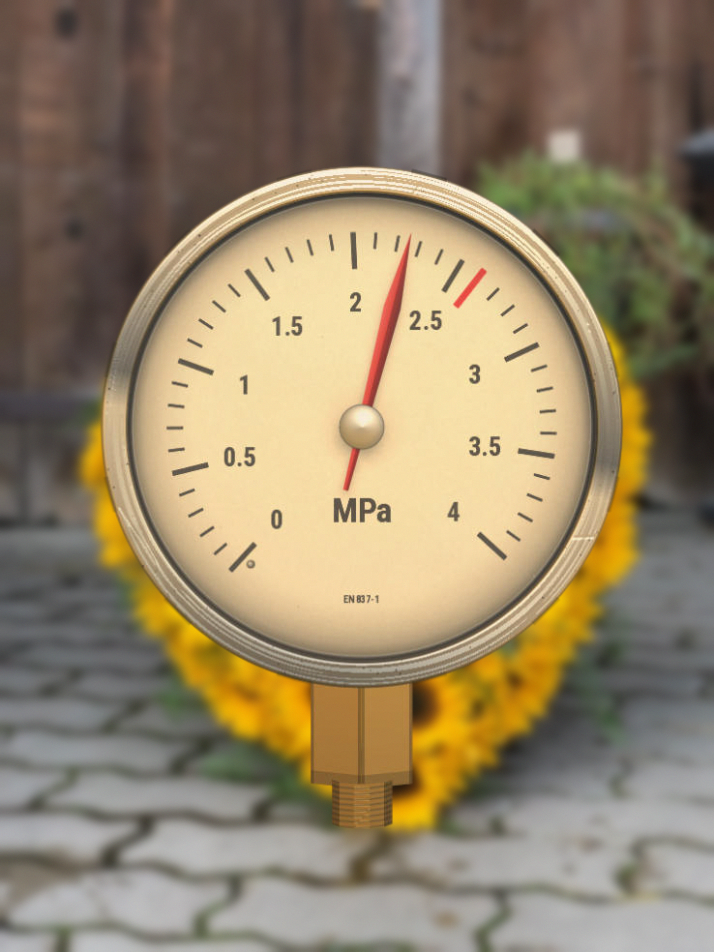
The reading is 2.25 MPa
